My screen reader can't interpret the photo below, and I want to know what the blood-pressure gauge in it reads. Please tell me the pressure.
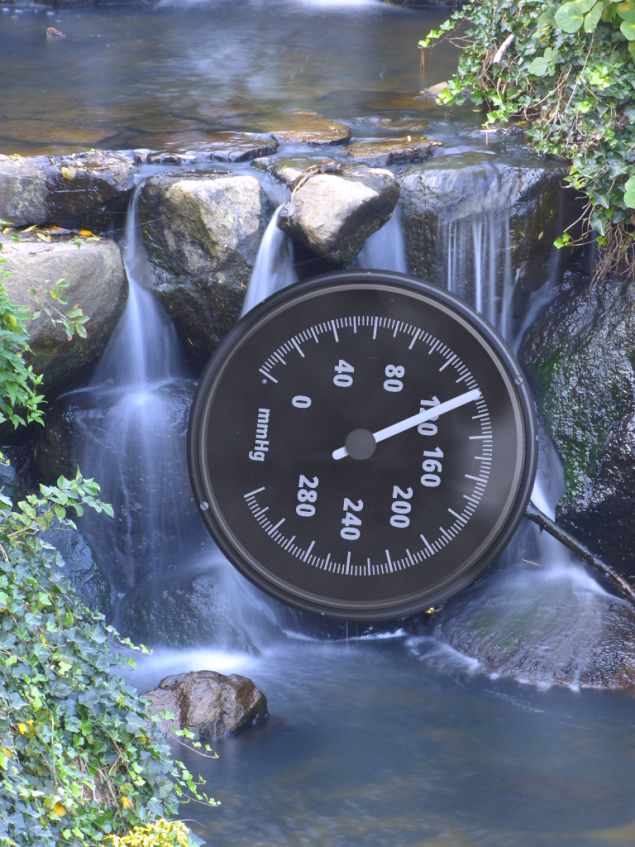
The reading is 120 mmHg
